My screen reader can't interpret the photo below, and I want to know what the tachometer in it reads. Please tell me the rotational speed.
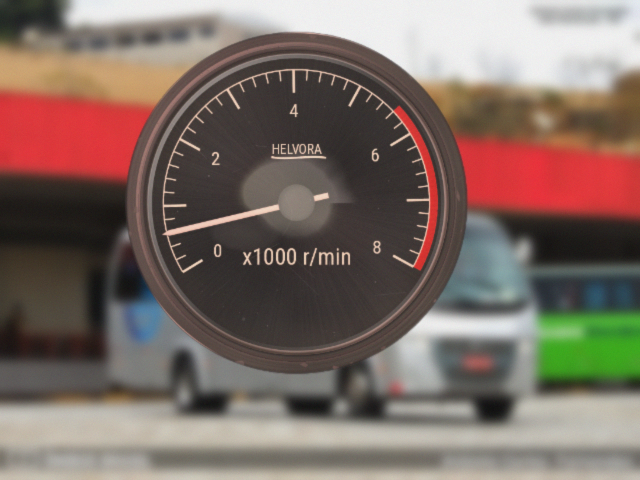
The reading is 600 rpm
